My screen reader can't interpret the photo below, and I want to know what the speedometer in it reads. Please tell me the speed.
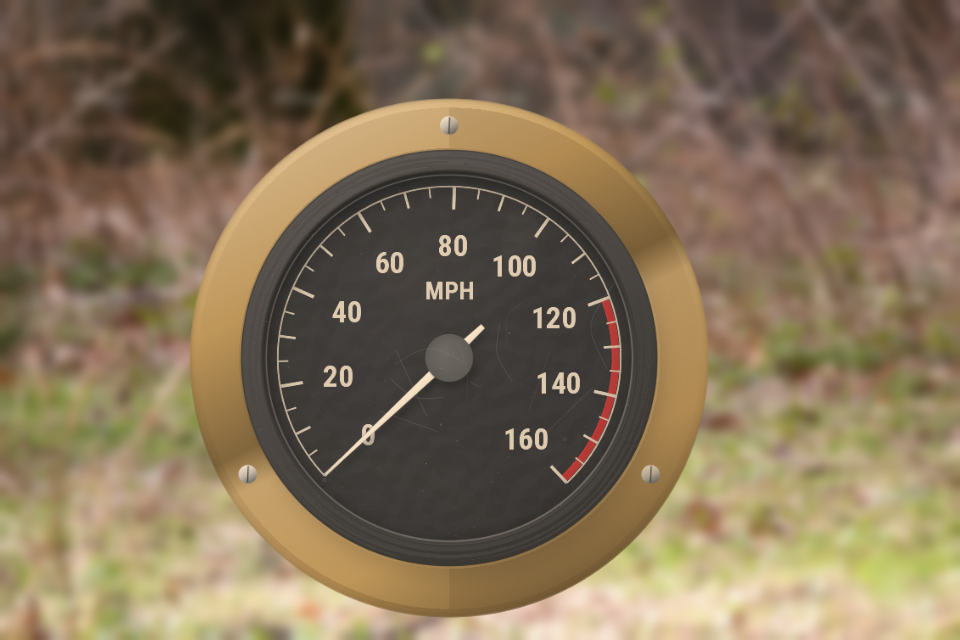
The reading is 0 mph
